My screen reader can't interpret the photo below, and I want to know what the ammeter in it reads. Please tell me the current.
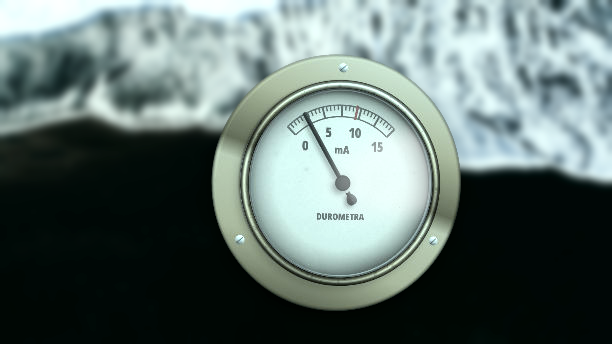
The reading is 2.5 mA
